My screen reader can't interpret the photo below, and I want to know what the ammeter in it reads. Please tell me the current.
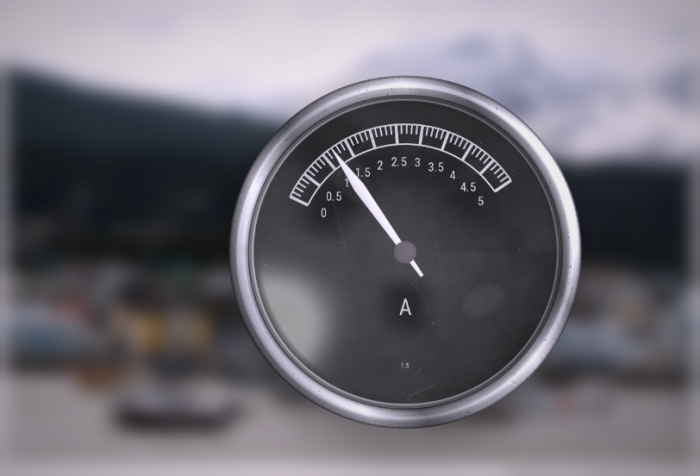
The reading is 1.2 A
